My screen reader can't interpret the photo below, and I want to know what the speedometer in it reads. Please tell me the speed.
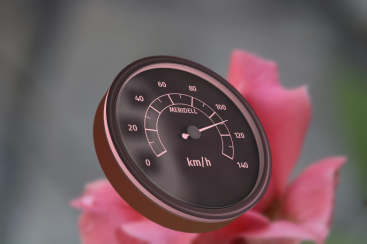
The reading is 110 km/h
